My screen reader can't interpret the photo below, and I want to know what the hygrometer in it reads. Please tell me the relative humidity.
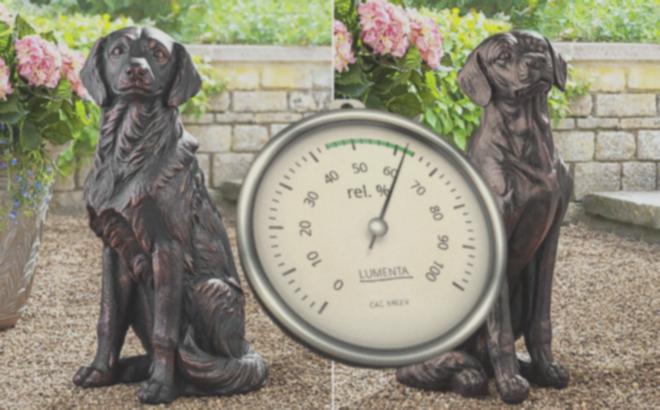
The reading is 62 %
